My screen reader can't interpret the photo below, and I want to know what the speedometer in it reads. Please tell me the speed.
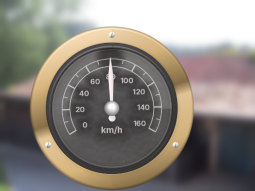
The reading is 80 km/h
